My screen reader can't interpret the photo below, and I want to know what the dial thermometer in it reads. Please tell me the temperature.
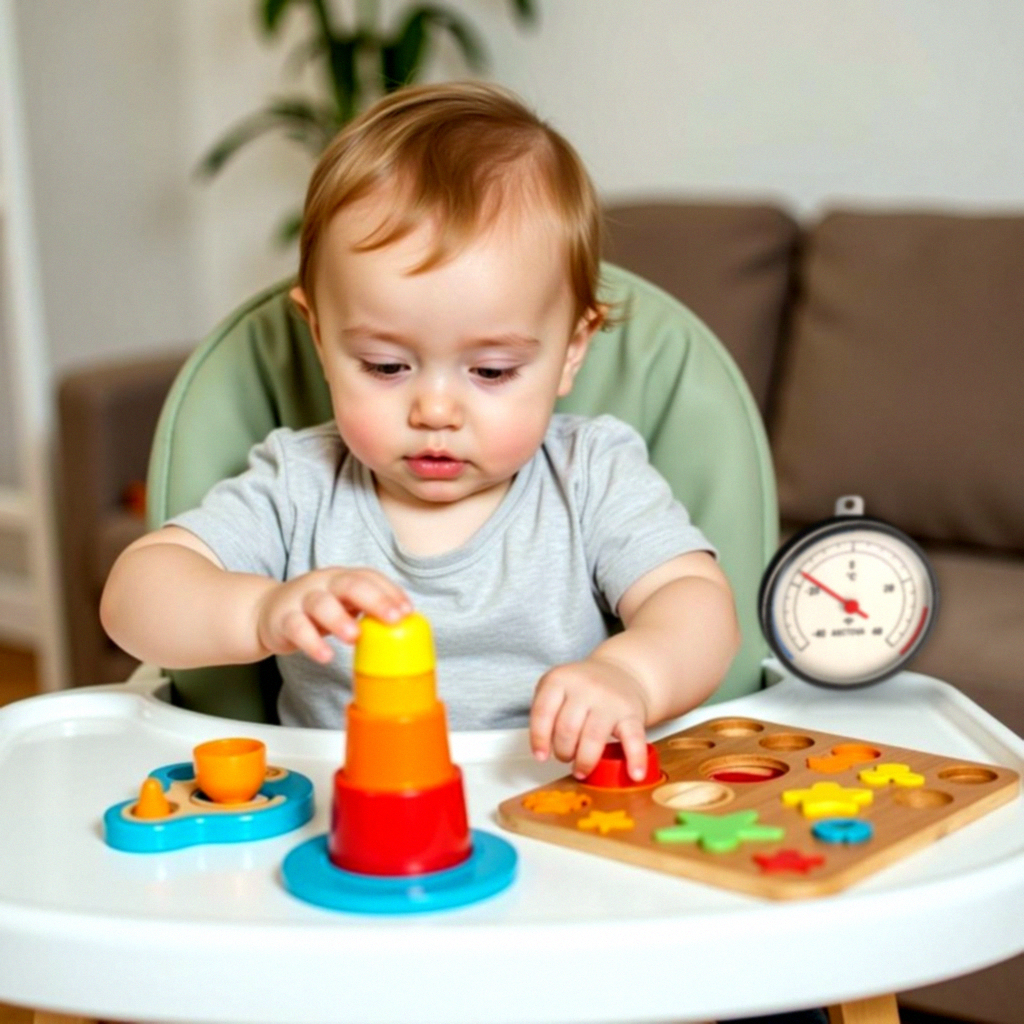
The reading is -16 °C
